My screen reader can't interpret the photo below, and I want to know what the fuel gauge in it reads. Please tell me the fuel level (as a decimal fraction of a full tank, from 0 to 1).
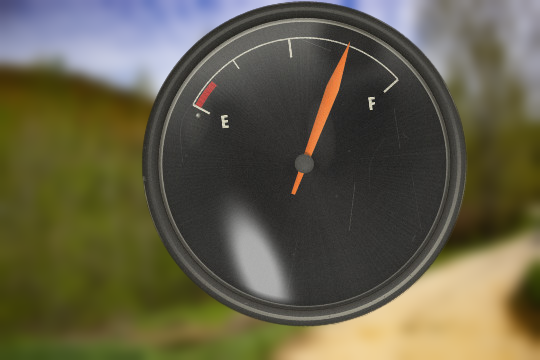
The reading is 0.75
